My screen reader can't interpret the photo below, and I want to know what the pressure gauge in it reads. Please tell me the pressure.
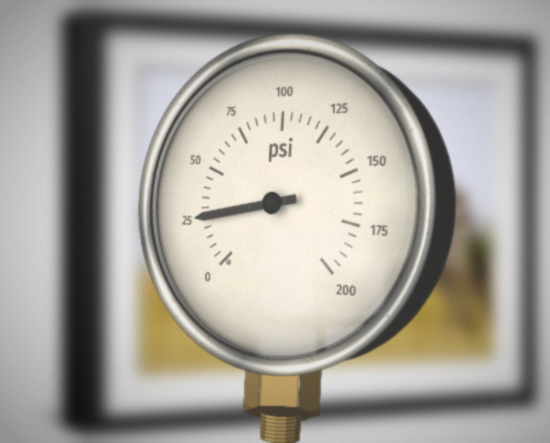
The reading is 25 psi
